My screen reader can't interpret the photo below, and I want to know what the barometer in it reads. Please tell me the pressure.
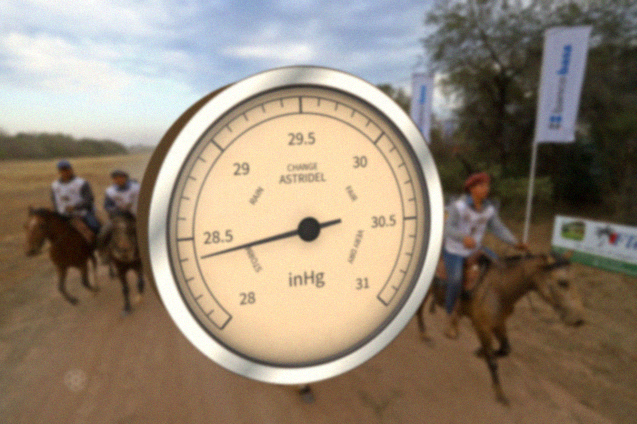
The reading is 28.4 inHg
